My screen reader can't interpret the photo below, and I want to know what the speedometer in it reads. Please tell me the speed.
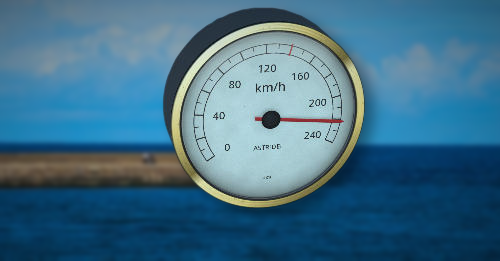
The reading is 220 km/h
